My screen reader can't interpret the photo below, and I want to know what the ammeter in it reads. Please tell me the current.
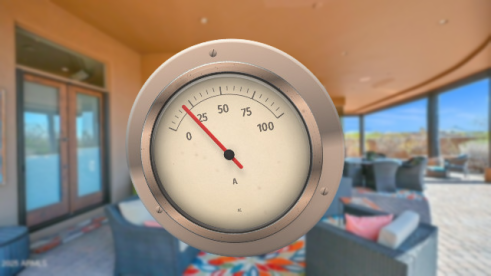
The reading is 20 A
